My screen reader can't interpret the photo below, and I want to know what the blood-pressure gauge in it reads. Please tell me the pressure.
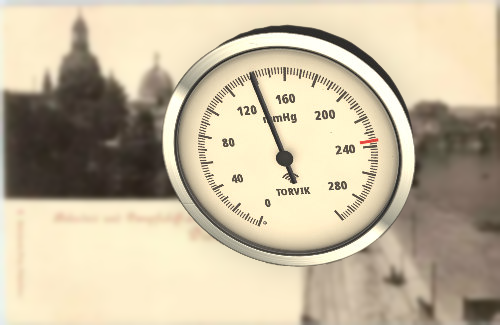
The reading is 140 mmHg
